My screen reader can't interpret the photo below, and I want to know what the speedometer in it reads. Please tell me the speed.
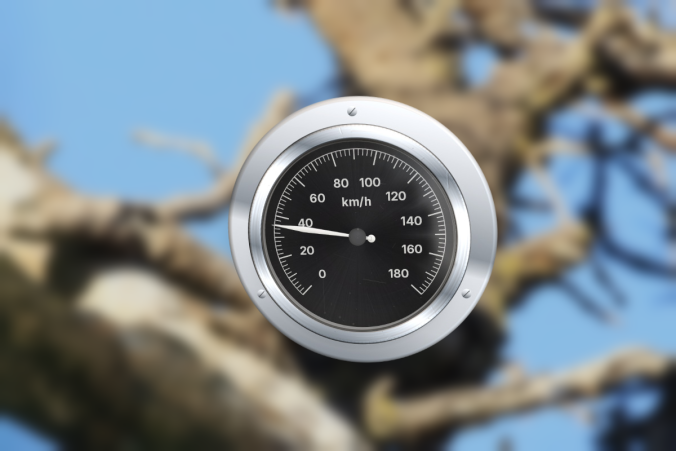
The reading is 36 km/h
